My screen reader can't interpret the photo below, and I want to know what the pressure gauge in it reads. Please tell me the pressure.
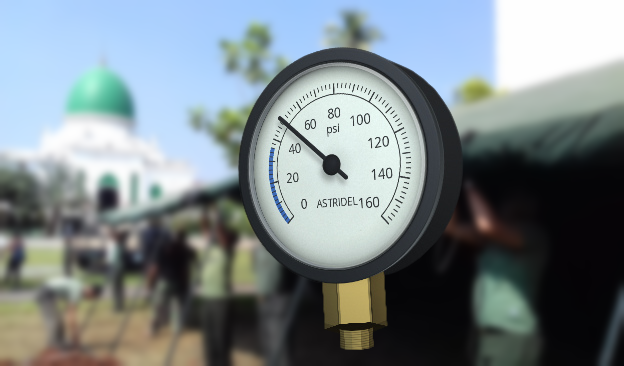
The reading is 50 psi
